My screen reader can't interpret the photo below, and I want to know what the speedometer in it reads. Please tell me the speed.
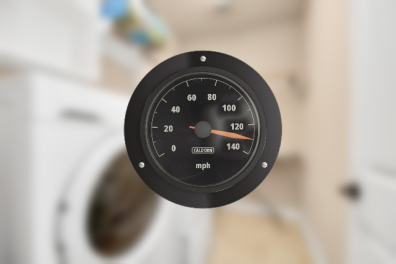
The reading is 130 mph
